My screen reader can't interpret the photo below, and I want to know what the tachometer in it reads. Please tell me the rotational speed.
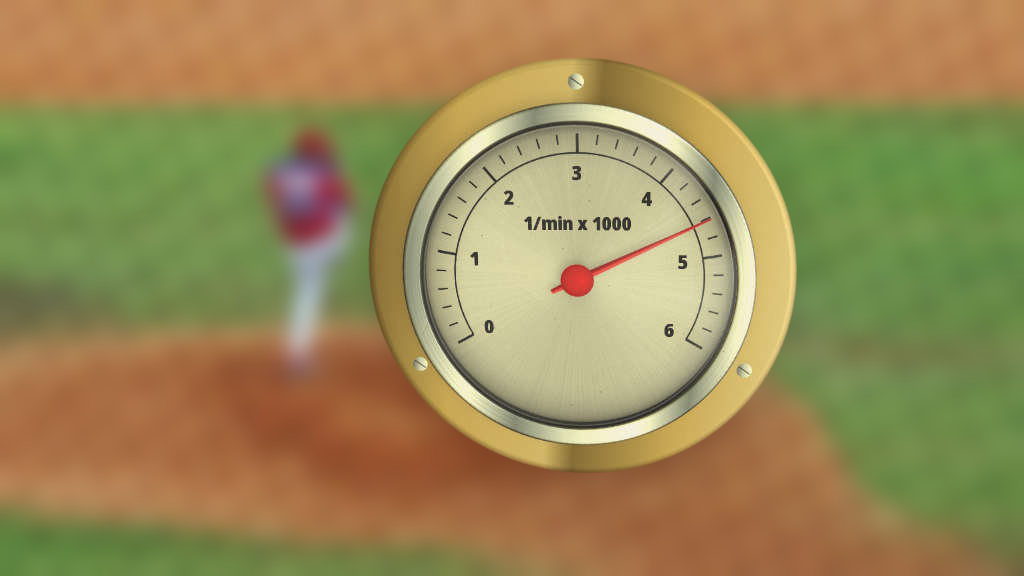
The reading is 4600 rpm
